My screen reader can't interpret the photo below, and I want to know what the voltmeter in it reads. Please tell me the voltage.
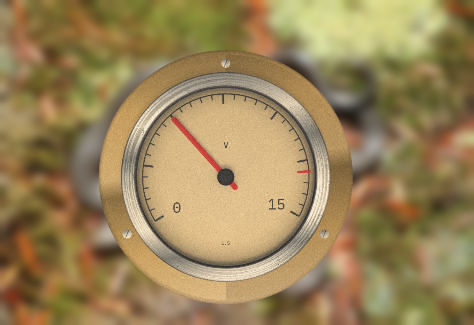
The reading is 5 V
